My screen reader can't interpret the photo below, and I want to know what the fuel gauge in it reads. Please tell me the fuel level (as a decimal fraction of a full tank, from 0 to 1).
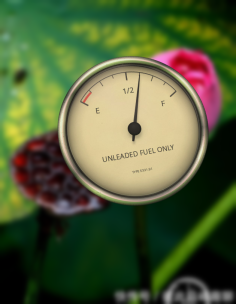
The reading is 0.625
